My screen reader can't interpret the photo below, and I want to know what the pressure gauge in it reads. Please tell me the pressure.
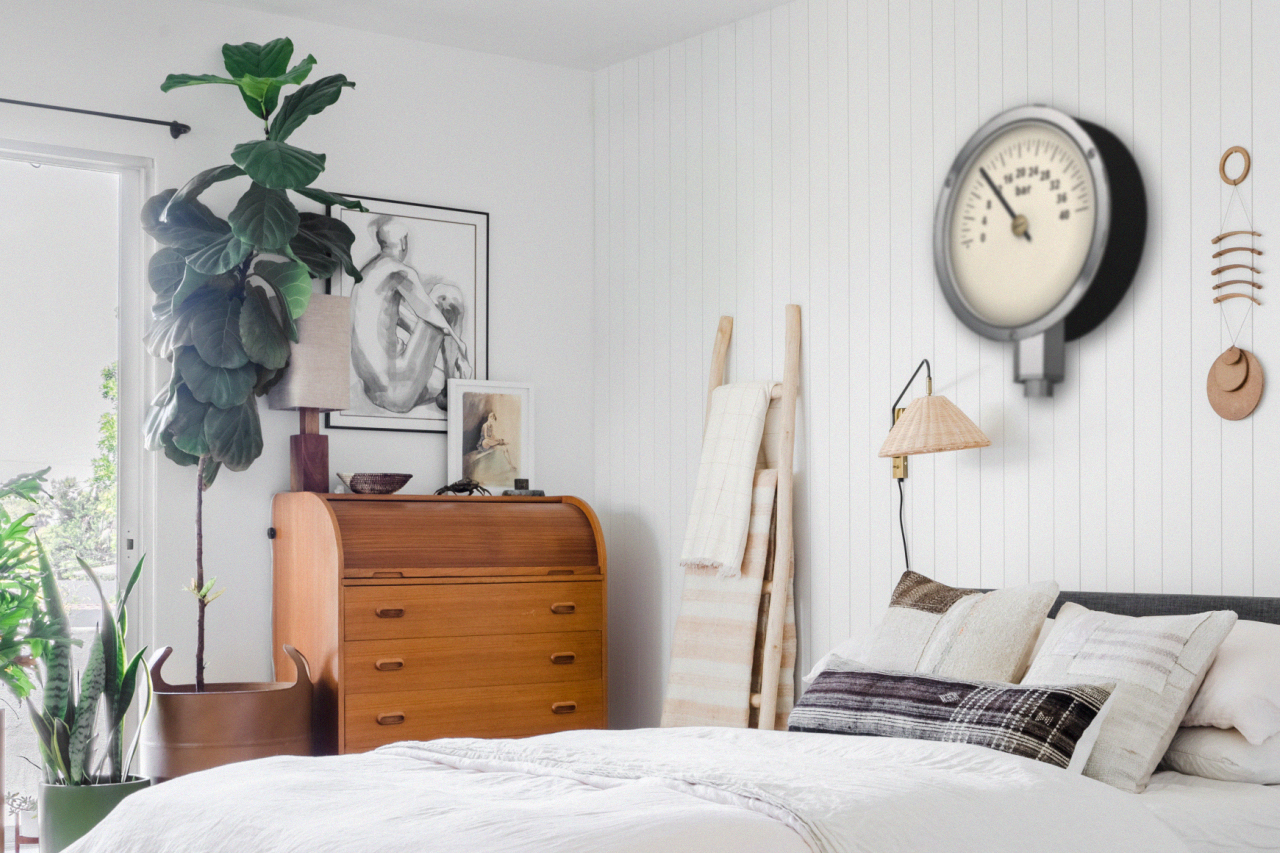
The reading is 12 bar
